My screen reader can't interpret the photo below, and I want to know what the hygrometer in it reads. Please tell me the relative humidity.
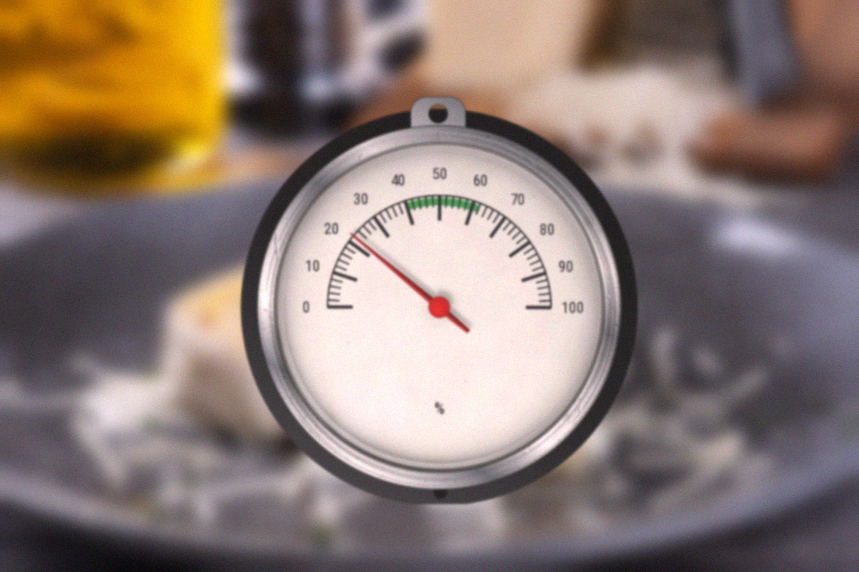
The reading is 22 %
